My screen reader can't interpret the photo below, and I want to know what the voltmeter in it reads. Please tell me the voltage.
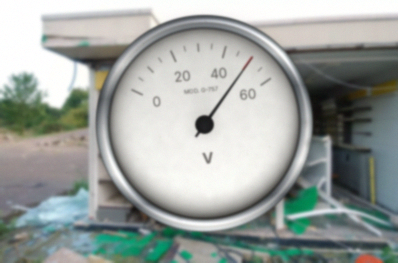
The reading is 50 V
